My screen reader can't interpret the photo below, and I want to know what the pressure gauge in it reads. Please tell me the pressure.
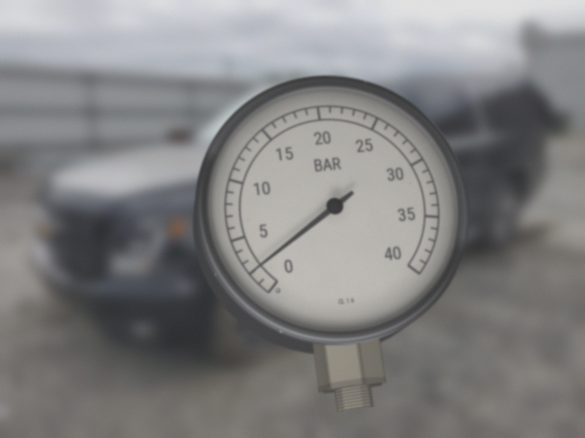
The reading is 2 bar
